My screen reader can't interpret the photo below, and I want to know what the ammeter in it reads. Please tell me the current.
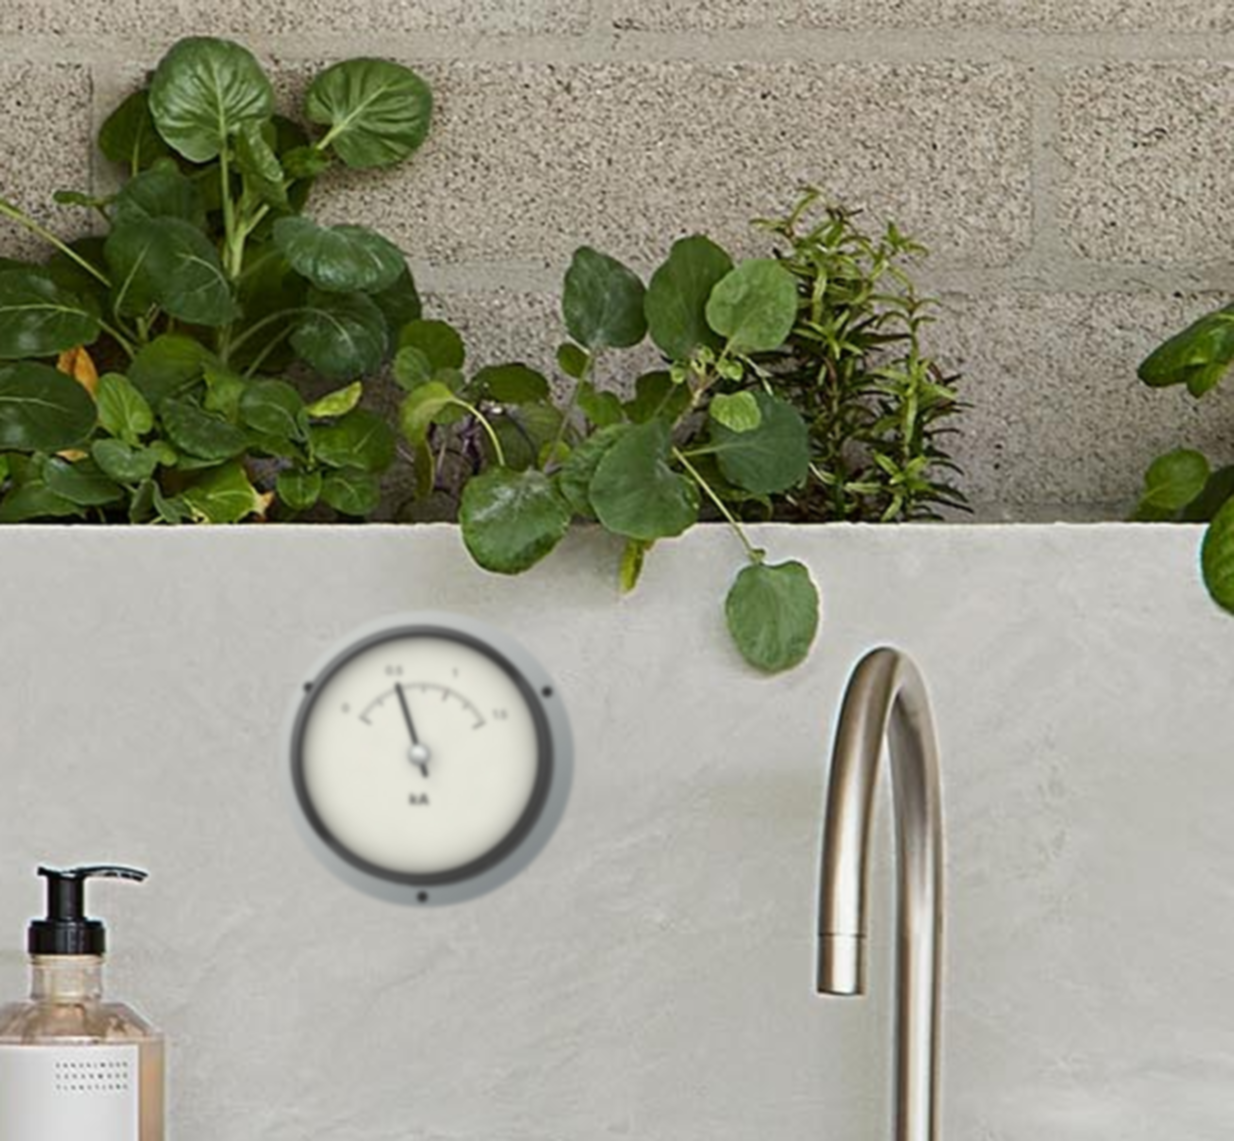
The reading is 0.5 kA
